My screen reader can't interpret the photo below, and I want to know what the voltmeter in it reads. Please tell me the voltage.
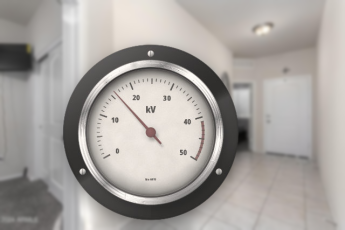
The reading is 16 kV
